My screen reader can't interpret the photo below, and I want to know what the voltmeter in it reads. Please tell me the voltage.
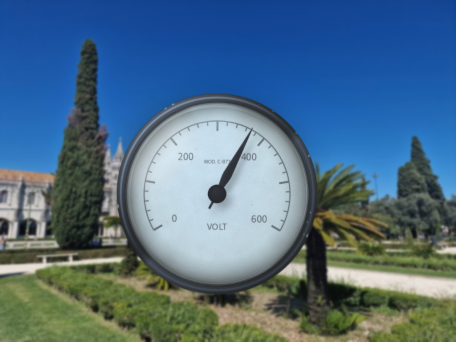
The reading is 370 V
